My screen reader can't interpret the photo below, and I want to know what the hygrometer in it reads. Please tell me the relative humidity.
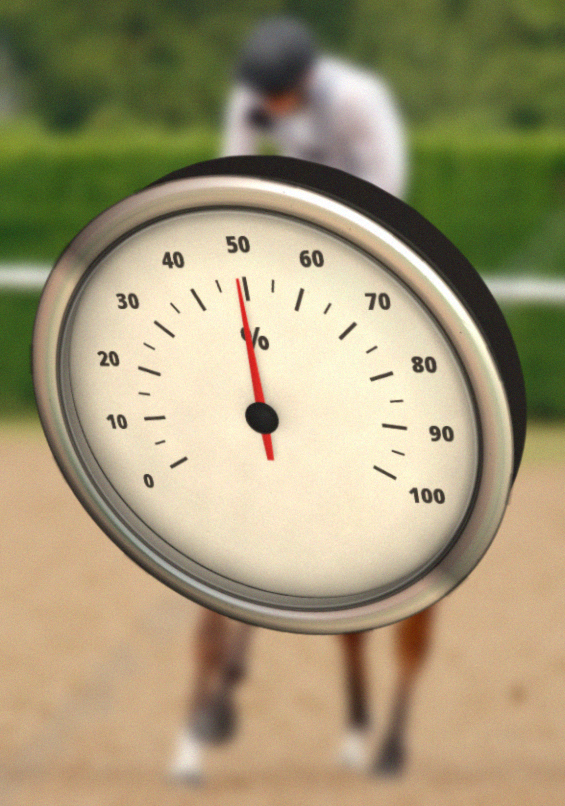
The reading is 50 %
